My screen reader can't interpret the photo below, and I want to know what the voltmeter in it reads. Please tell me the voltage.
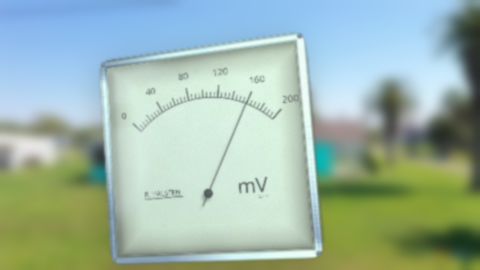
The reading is 160 mV
